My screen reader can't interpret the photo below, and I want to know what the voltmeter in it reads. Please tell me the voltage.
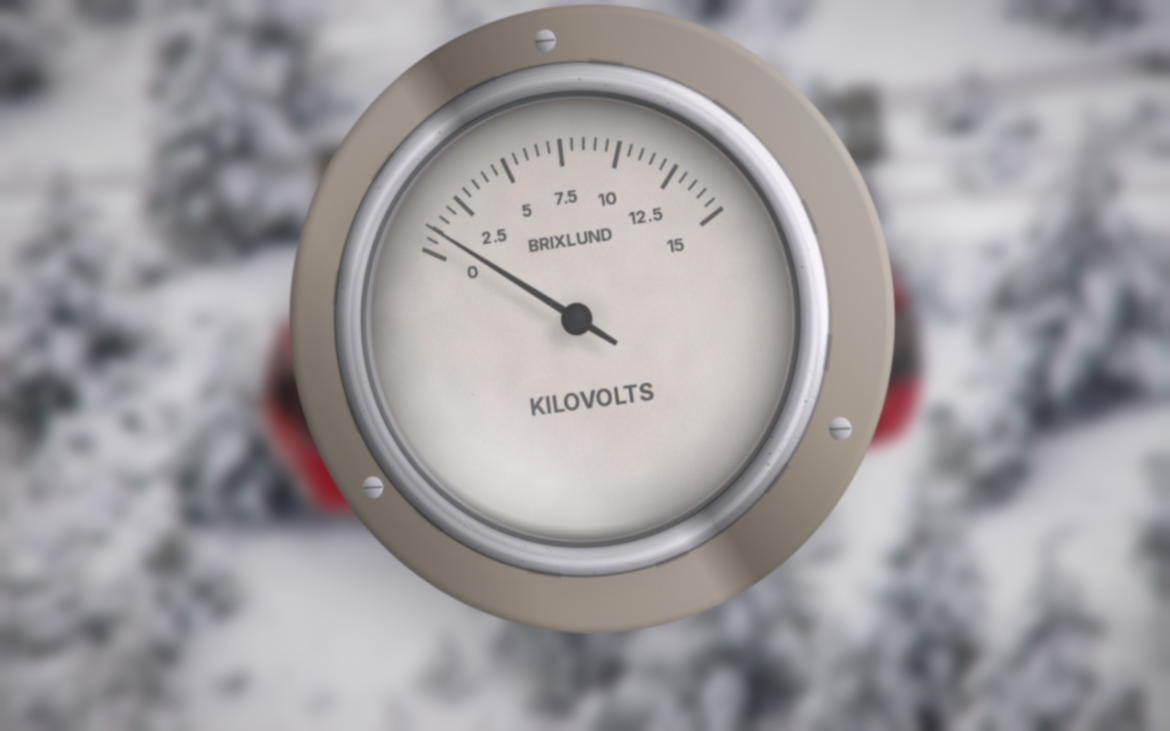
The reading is 1 kV
